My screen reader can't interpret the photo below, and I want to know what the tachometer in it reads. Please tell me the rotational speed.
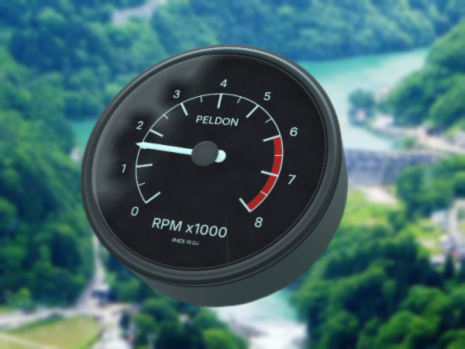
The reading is 1500 rpm
